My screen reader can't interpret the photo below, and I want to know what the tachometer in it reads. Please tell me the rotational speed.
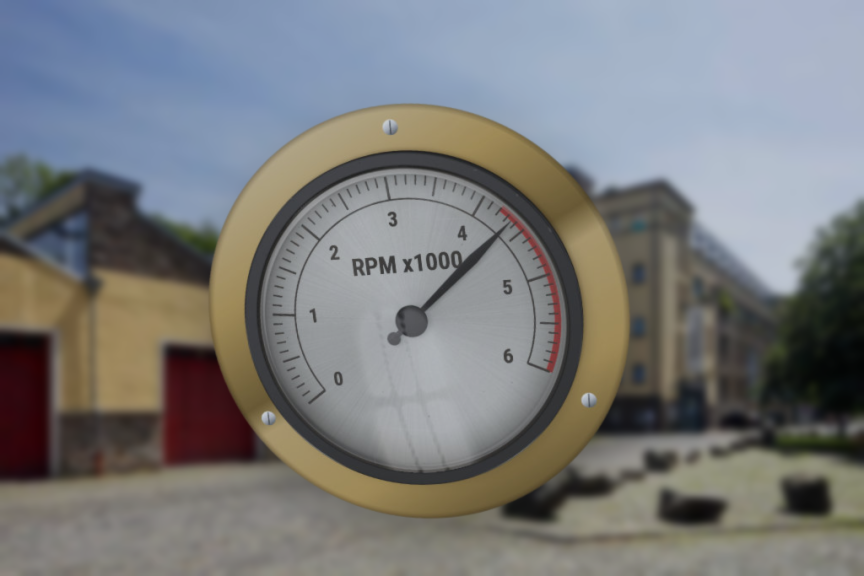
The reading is 4350 rpm
